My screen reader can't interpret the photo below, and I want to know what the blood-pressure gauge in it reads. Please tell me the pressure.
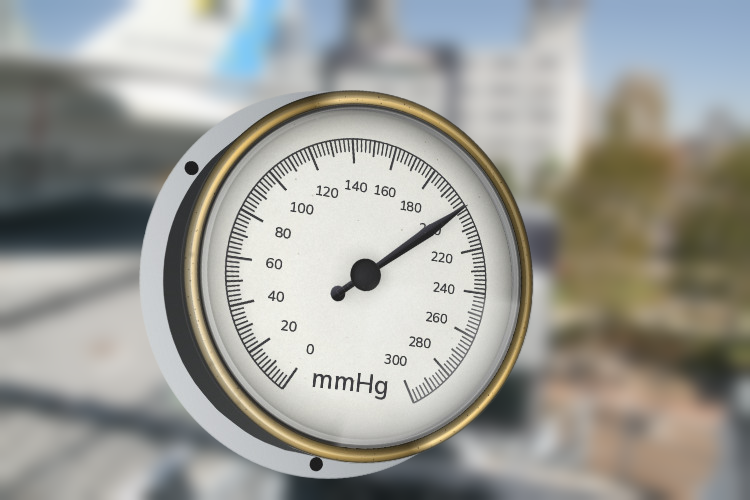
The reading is 200 mmHg
